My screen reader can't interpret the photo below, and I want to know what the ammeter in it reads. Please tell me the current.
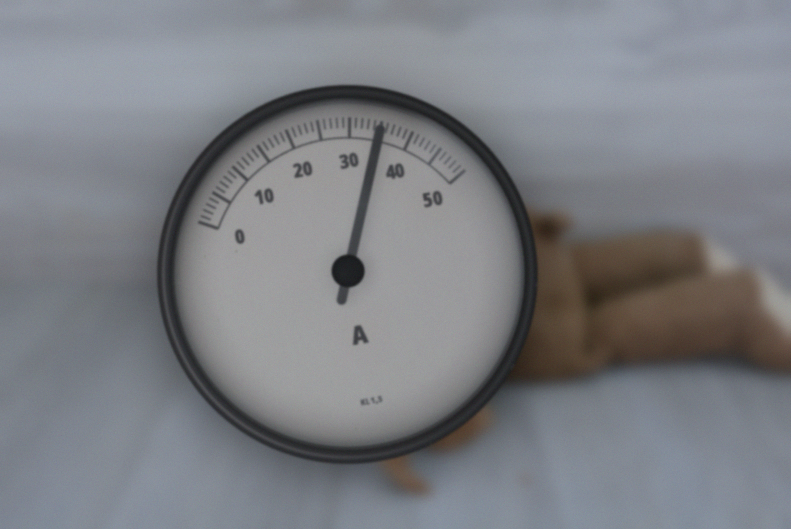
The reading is 35 A
